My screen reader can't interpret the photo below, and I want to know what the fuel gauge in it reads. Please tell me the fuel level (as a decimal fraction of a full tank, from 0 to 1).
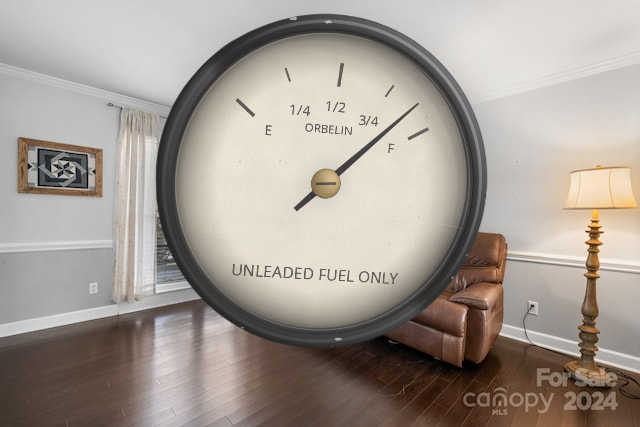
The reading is 0.875
